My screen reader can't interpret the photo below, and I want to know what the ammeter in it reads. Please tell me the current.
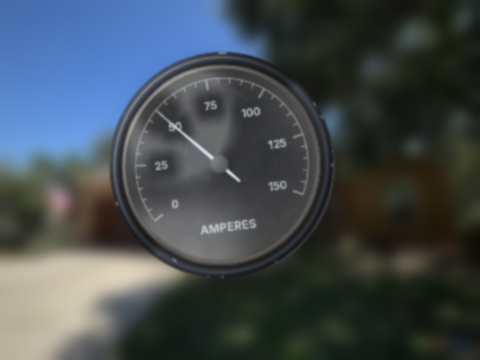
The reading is 50 A
